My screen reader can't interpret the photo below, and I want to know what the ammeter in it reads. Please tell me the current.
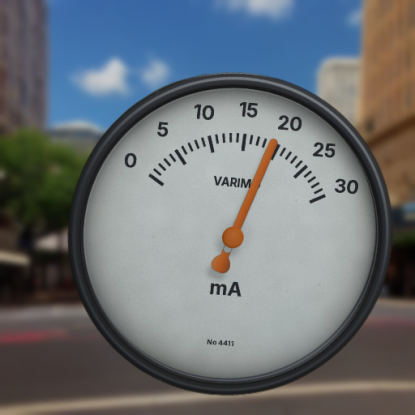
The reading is 19 mA
